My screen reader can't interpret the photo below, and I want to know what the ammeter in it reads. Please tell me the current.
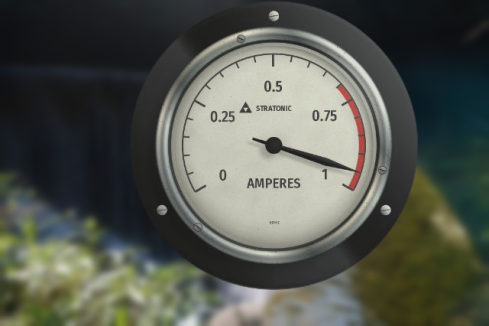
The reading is 0.95 A
